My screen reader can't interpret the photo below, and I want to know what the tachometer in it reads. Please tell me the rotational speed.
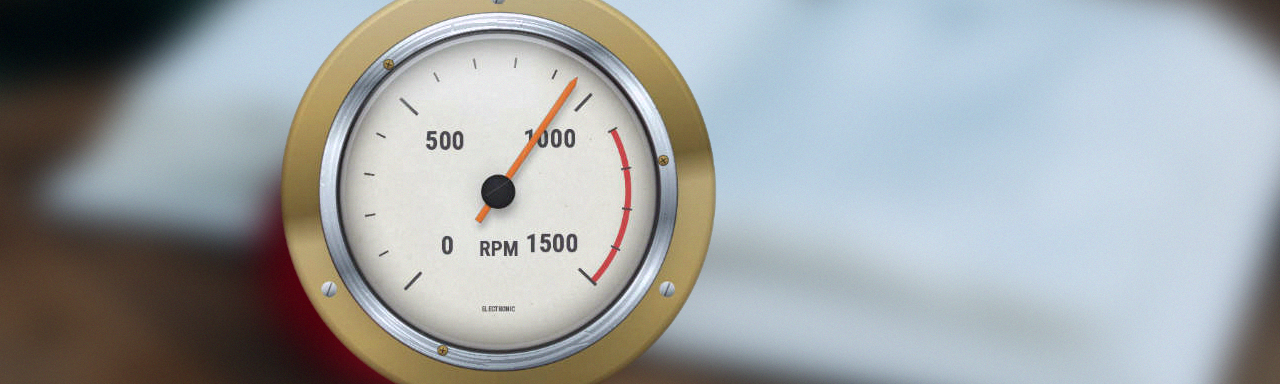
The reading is 950 rpm
